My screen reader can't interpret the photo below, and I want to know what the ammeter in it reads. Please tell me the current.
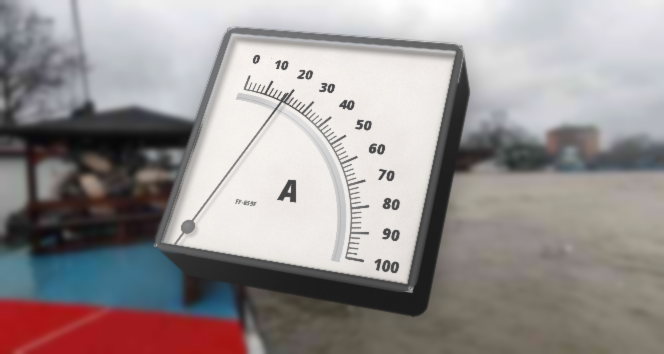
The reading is 20 A
